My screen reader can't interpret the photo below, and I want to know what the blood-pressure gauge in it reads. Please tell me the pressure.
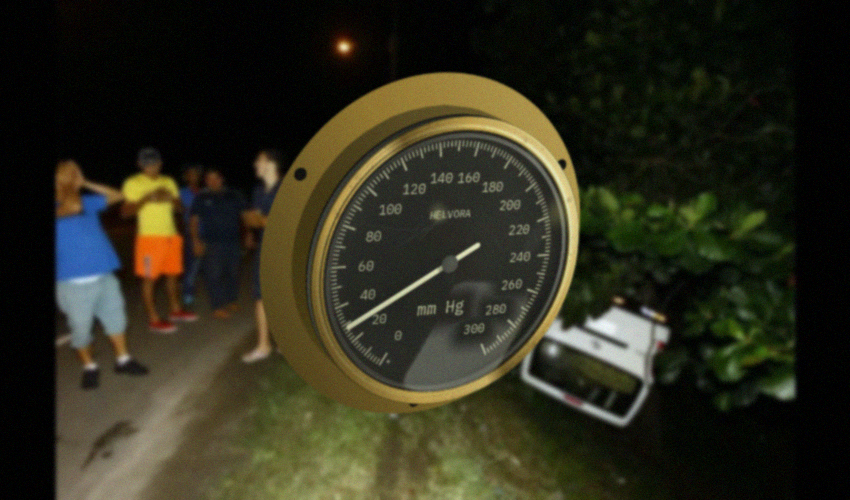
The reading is 30 mmHg
